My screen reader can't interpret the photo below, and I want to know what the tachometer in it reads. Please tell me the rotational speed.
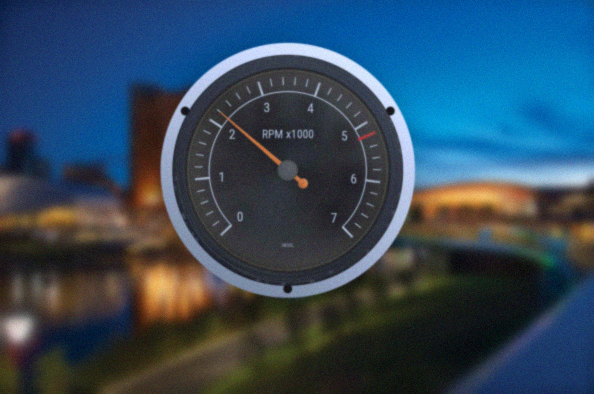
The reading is 2200 rpm
